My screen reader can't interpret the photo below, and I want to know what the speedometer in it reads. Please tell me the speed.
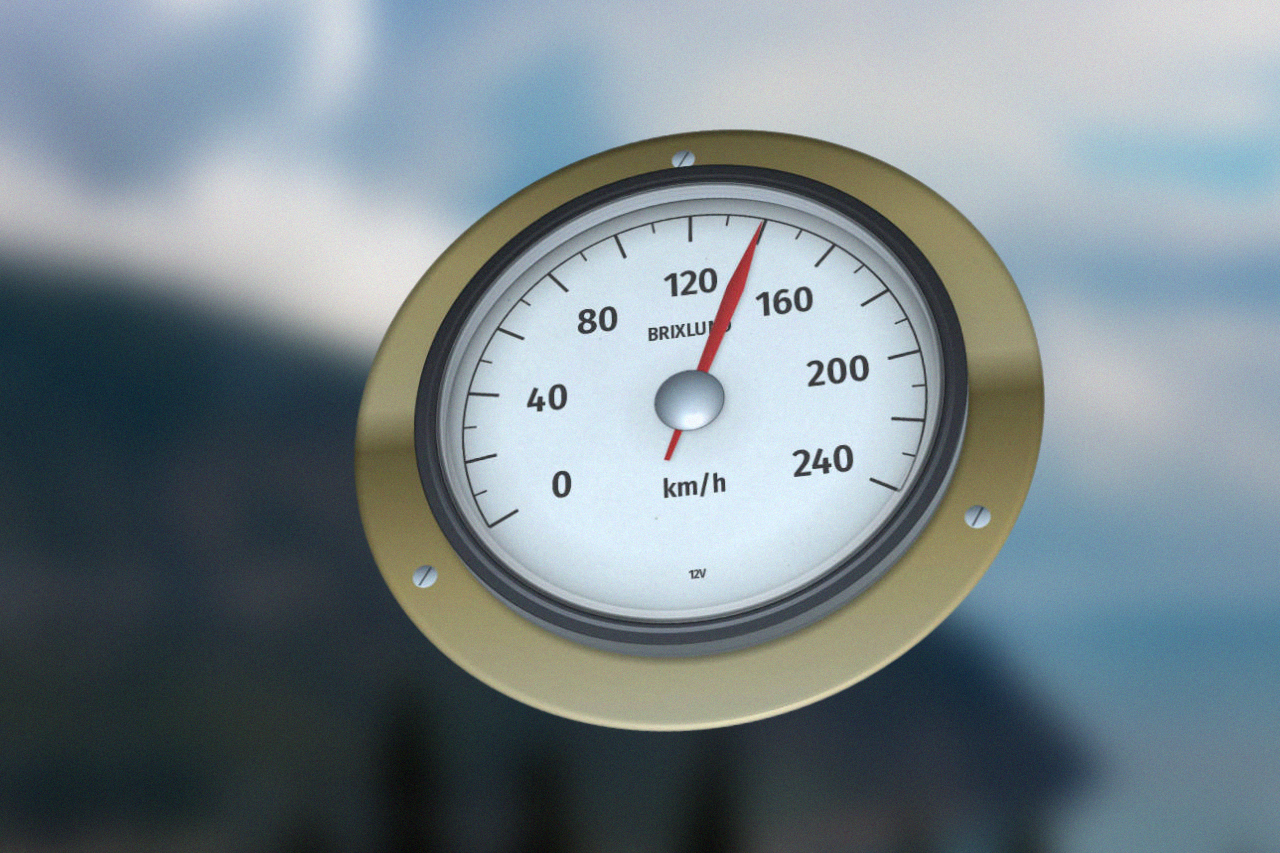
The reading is 140 km/h
